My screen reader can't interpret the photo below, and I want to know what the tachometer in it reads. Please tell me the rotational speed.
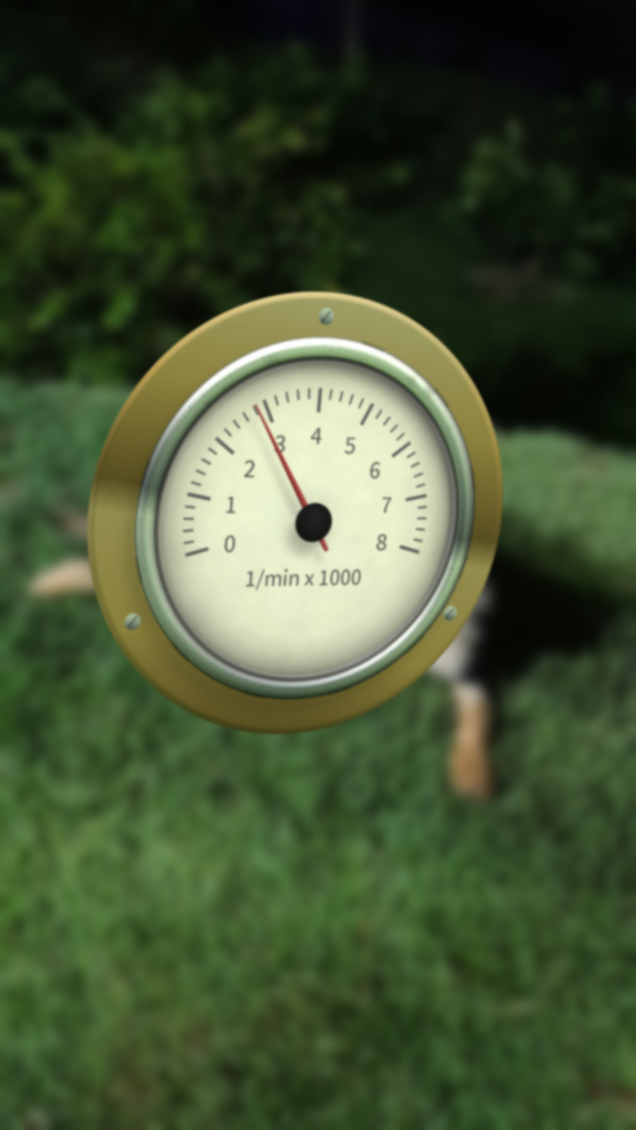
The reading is 2800 rpm
